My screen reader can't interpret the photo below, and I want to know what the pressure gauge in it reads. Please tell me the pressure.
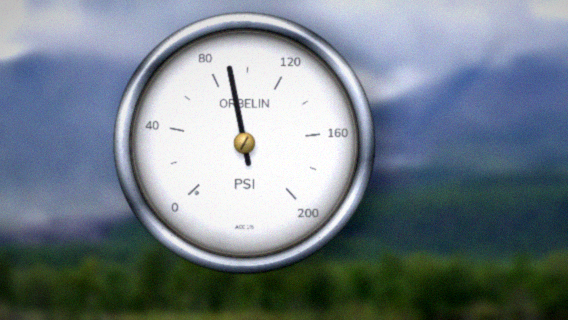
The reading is 90 psi
